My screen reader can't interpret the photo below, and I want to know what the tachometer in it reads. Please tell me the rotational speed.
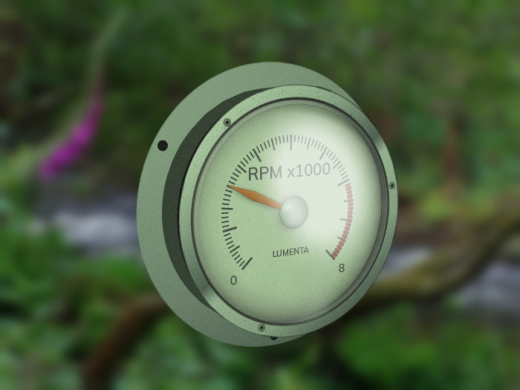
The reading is 2000 rpm
